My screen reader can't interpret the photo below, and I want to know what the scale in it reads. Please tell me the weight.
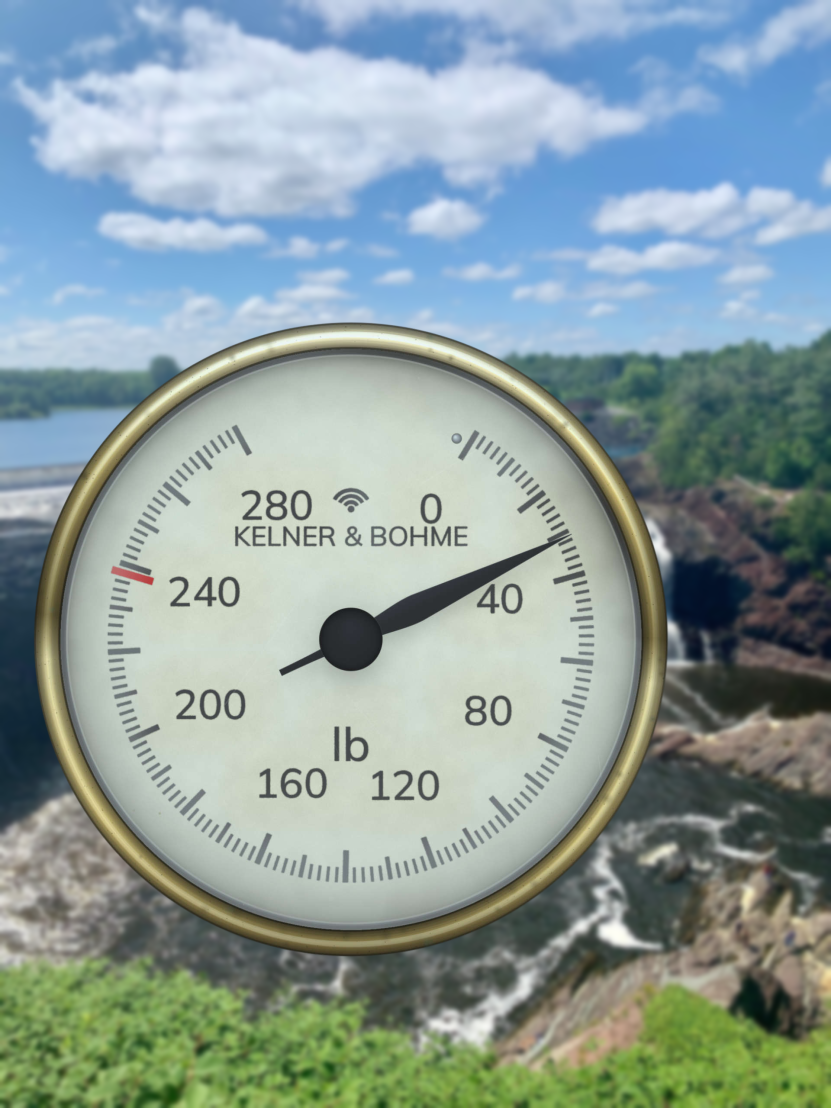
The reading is 31 lb
